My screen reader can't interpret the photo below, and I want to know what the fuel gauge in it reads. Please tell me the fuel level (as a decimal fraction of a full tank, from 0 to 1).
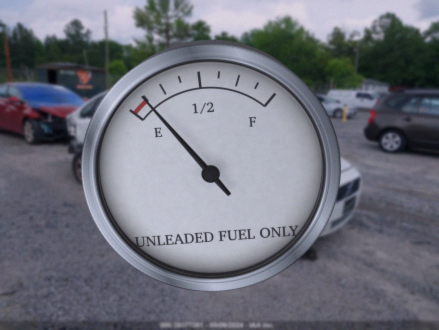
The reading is 0.125
